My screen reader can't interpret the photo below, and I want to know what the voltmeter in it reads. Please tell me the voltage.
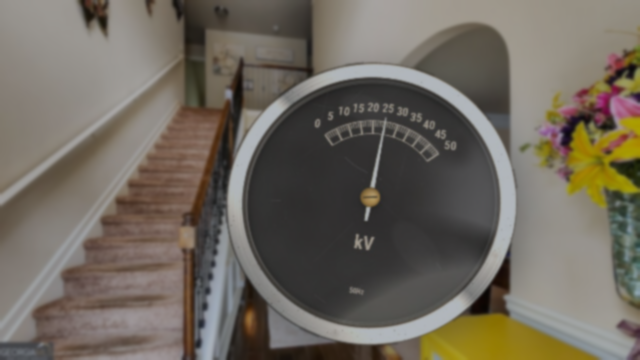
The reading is 25 kV
